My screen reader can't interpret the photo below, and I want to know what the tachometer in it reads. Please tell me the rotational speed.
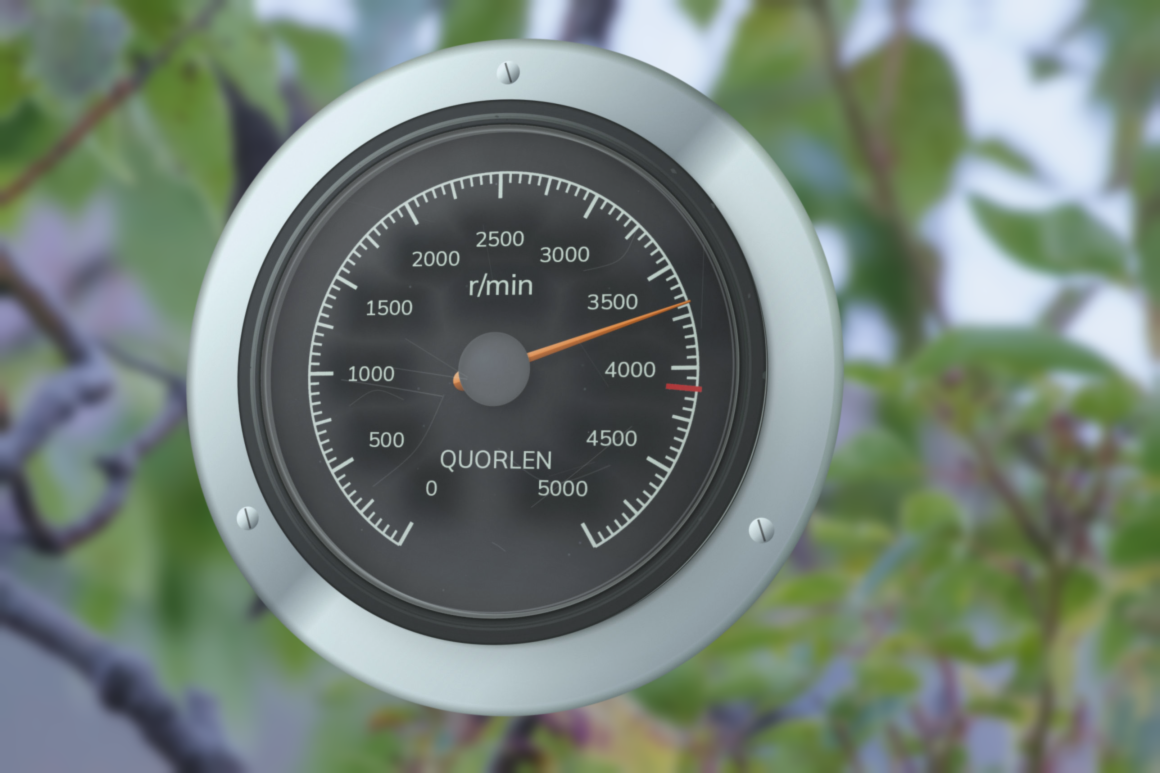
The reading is 3700 rpm
